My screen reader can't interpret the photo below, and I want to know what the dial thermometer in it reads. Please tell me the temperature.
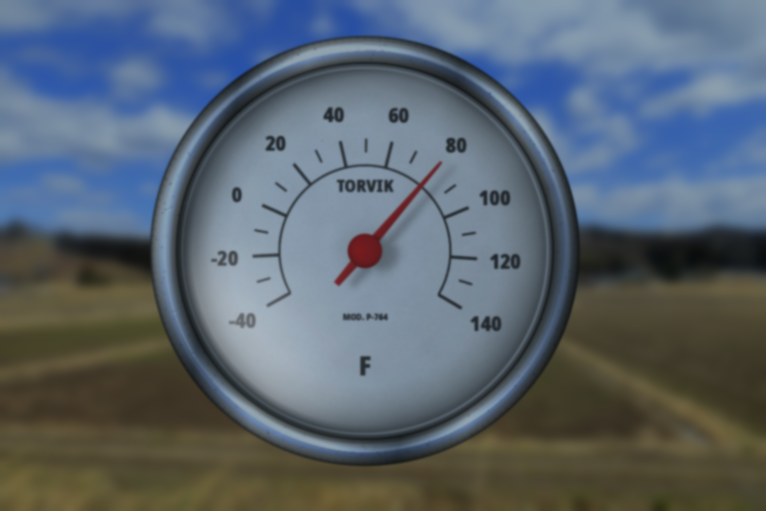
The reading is 80 °F
